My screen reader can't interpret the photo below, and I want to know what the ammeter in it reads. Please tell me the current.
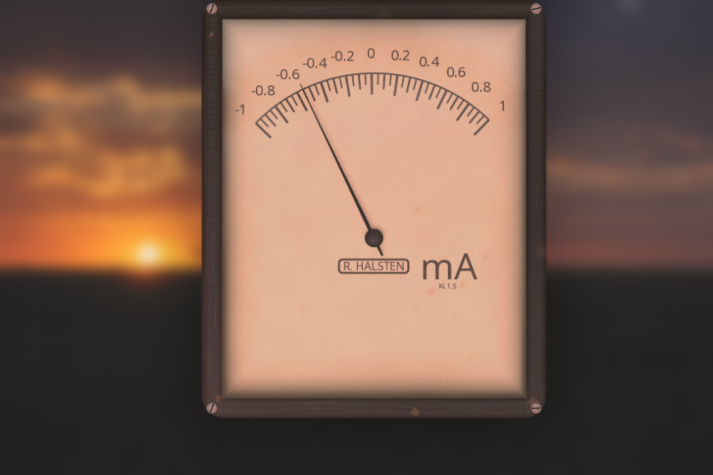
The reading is -0.55 mA
